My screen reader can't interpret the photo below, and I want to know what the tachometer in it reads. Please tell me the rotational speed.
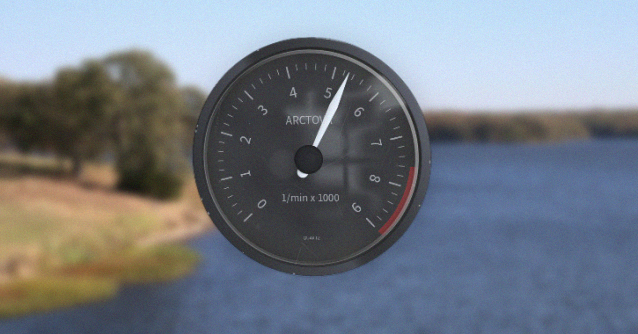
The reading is 5300 rpm
